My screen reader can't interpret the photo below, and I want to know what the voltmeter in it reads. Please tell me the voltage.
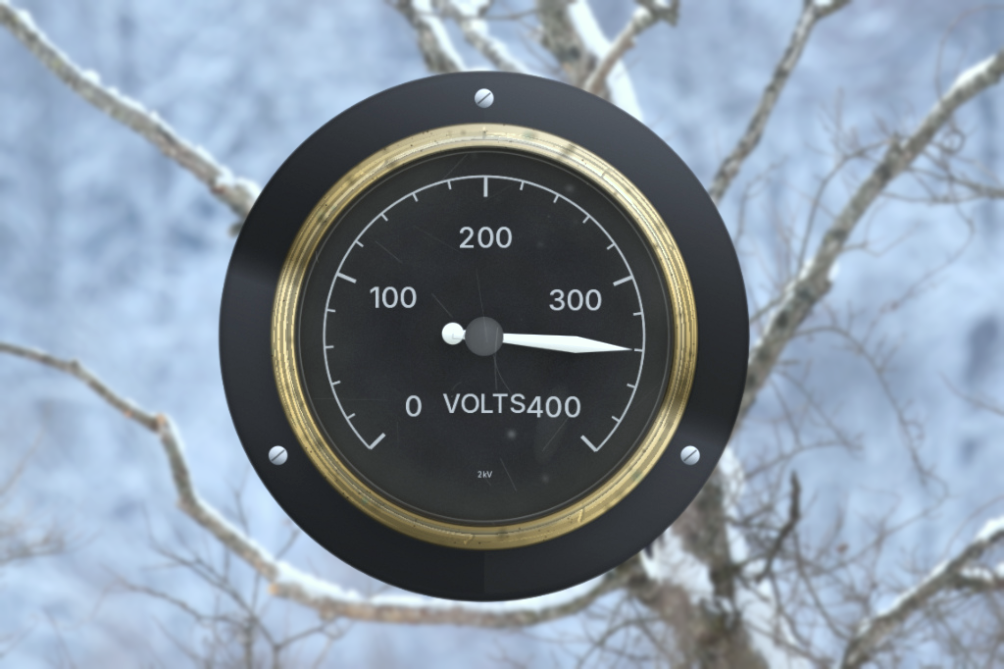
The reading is 340 V
